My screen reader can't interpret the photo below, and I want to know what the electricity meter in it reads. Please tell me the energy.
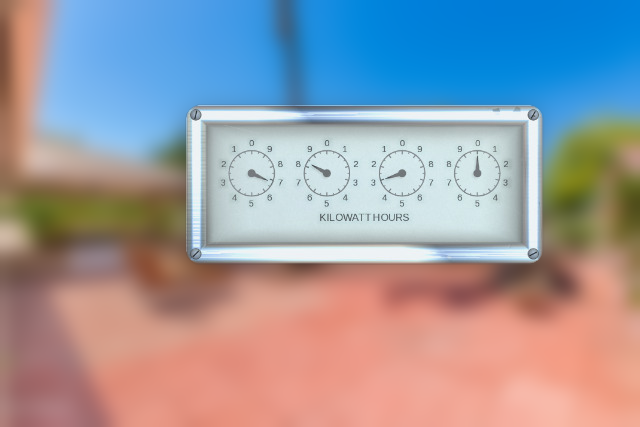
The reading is 6830 kWh
